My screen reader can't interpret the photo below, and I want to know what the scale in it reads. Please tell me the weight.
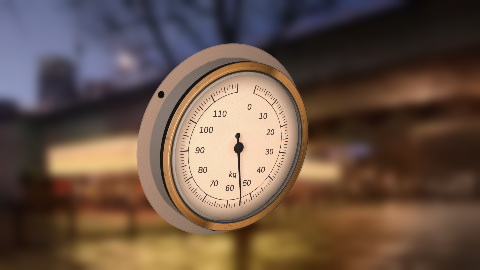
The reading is 55 kg
